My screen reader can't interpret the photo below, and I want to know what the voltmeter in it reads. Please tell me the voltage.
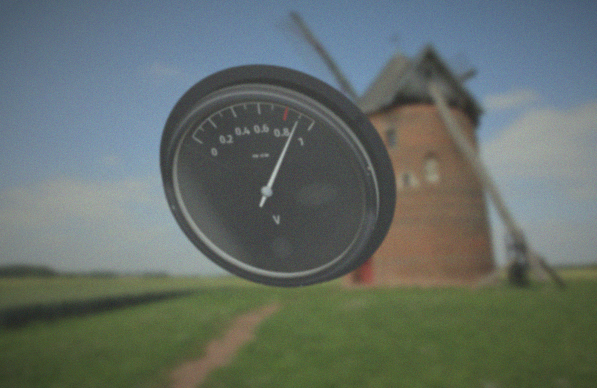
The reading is 0.9 V
